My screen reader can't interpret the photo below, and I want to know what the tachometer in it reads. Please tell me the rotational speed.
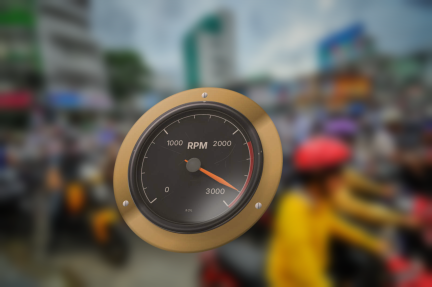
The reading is 2800 rpm
